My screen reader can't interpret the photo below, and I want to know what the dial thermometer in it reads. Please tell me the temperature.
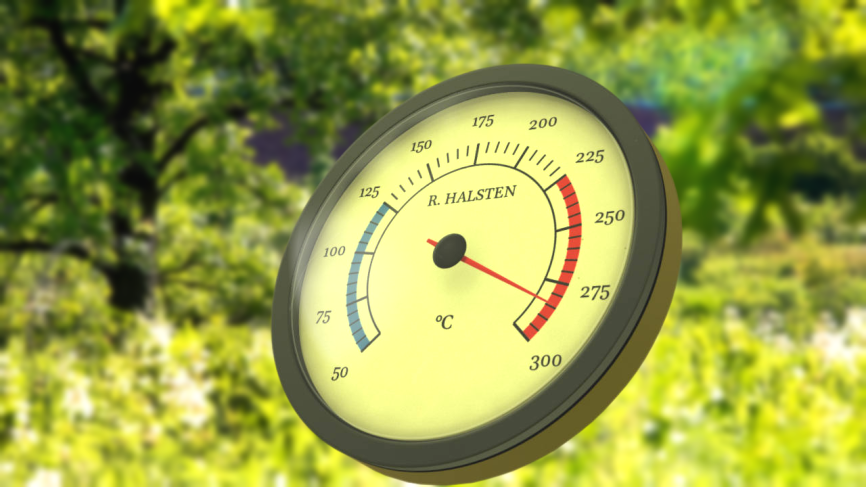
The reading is 285 °C
